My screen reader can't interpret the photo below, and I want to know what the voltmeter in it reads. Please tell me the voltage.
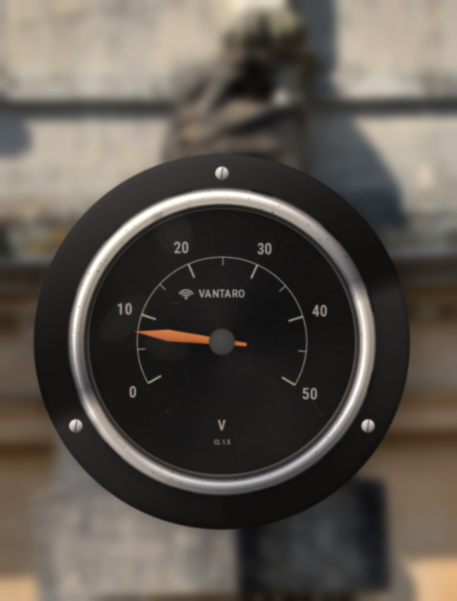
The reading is 7.5 V
